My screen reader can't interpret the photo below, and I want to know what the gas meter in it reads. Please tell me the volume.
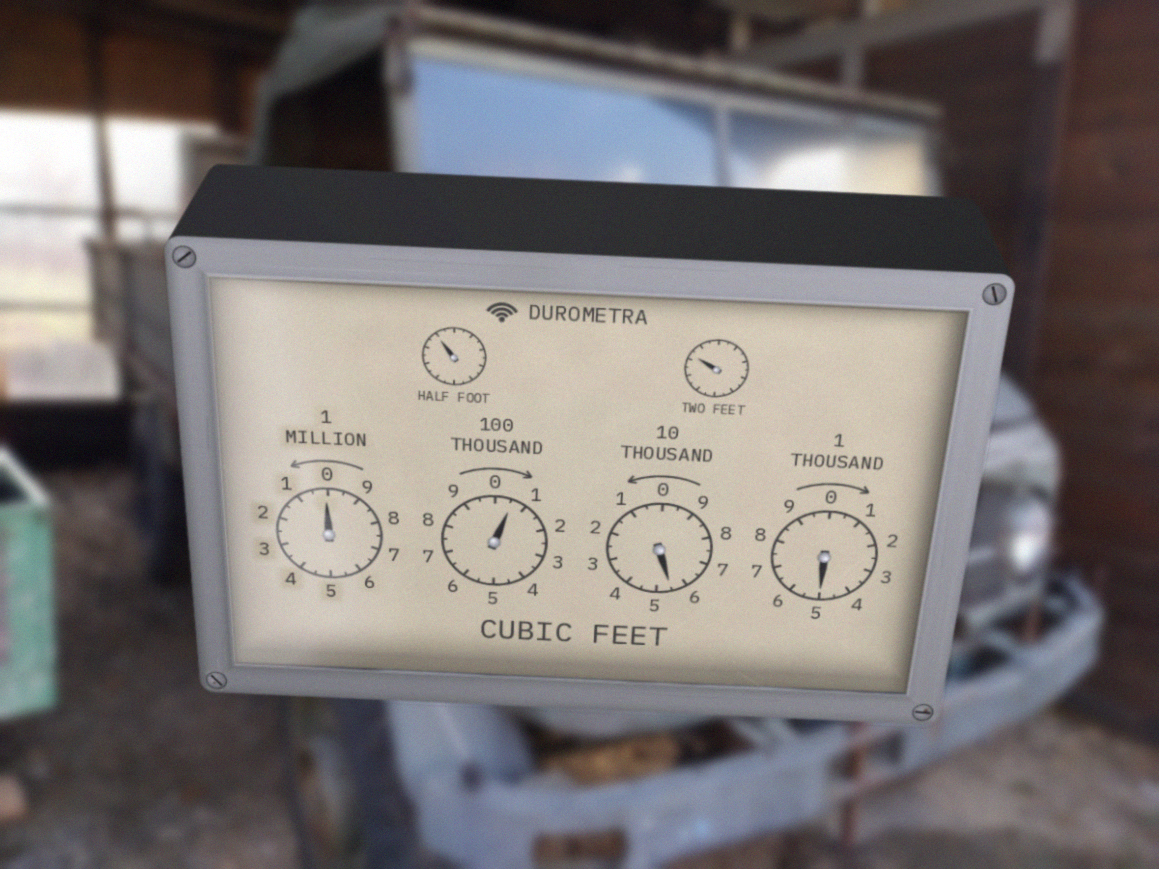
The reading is 5500 ft³
